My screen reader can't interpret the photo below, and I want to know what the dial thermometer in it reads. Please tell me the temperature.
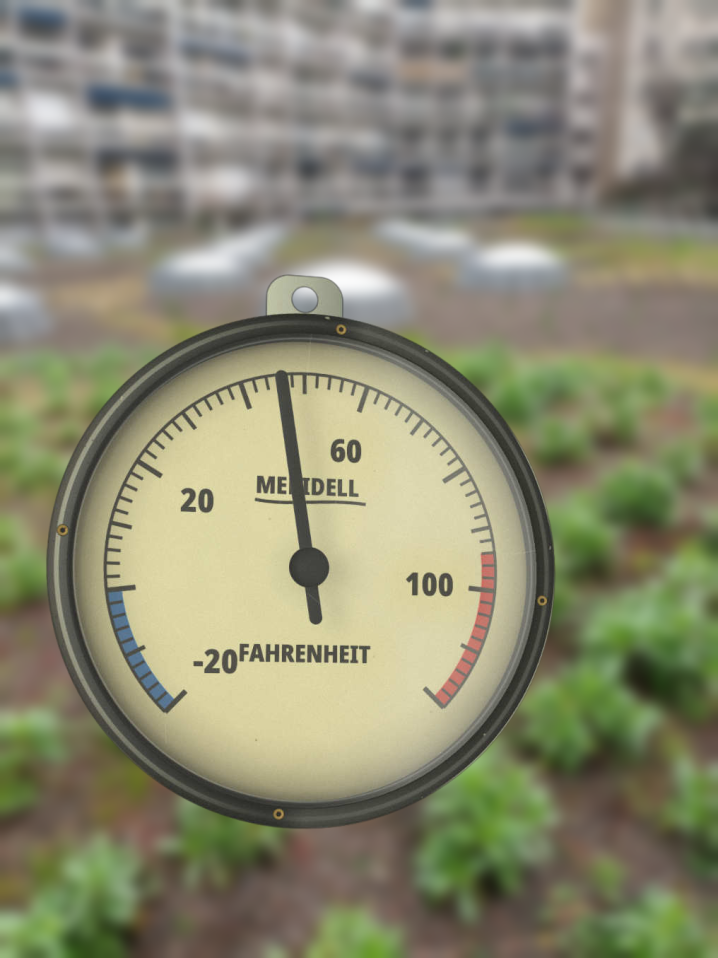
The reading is 46 °F
